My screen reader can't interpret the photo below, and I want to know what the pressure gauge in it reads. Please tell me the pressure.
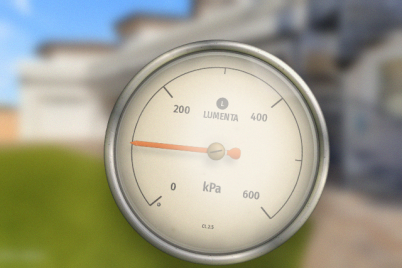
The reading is 100 kPa
